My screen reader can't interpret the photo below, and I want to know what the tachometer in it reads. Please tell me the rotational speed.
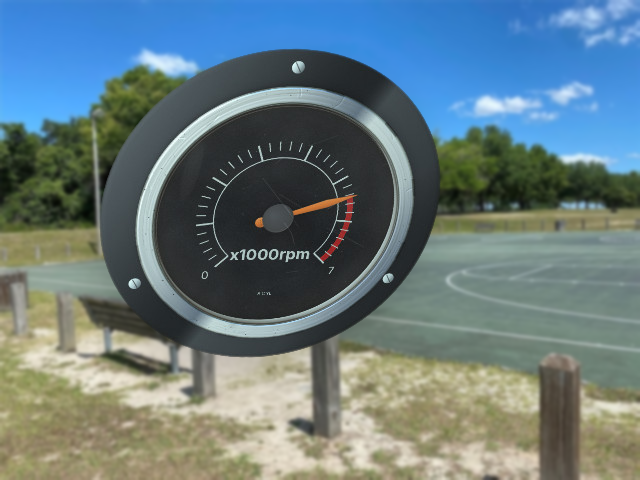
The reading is 5400 rpm
